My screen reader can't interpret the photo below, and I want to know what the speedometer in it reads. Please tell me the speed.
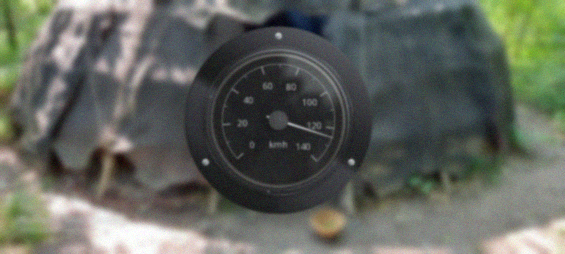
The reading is 125 km/h
